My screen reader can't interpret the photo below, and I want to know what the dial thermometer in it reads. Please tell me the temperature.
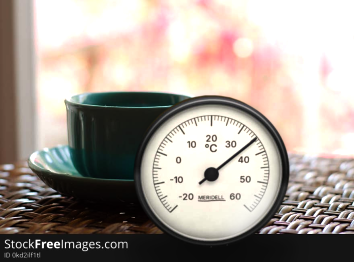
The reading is 35 °C
